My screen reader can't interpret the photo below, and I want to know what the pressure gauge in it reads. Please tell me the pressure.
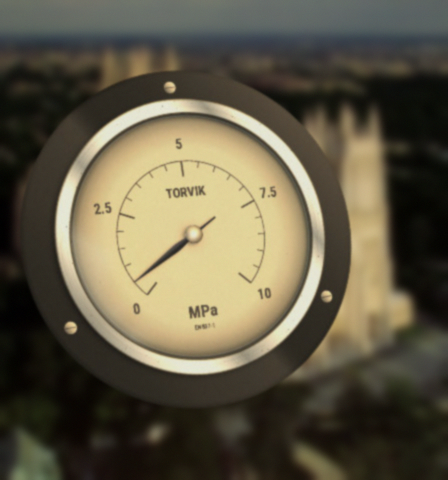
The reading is 0.5 MPa
